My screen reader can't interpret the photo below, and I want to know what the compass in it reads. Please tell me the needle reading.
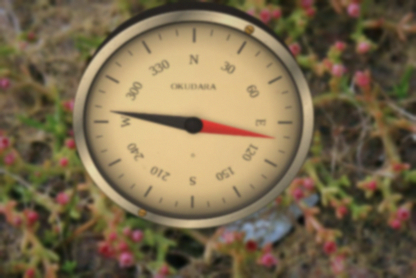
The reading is 100 °
